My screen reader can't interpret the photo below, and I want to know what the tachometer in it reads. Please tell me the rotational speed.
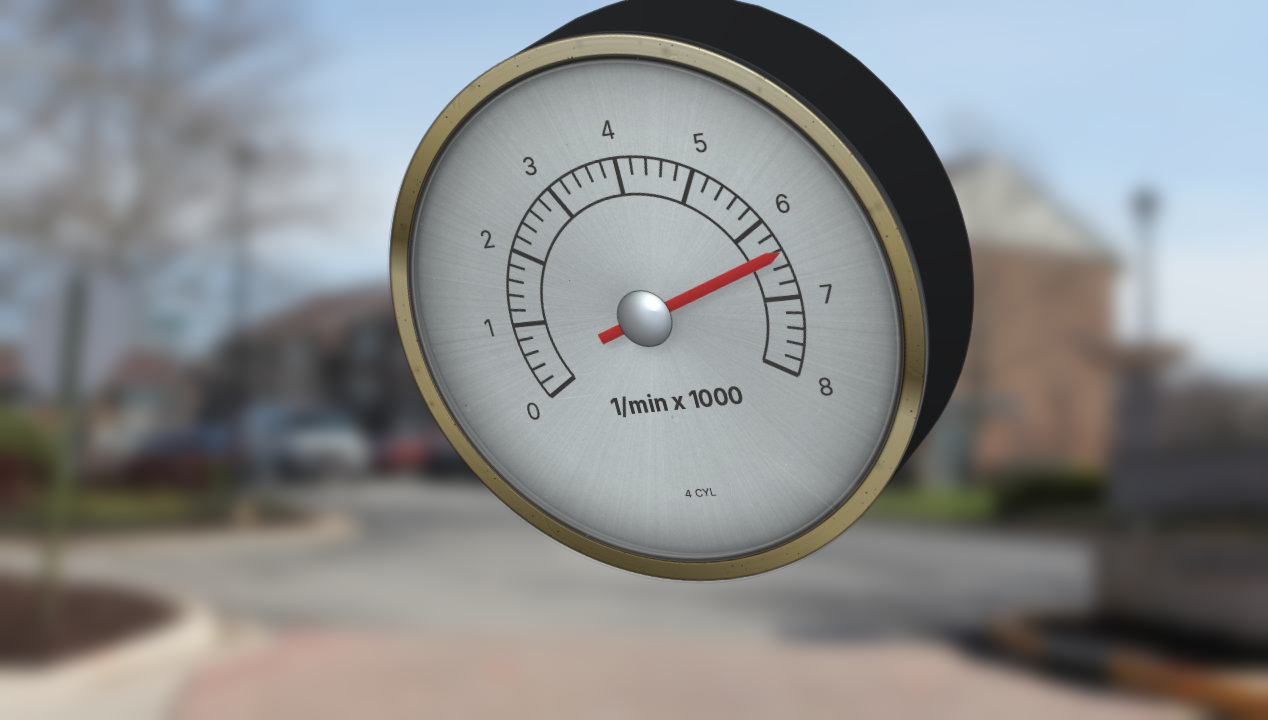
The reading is 6400 rpm
